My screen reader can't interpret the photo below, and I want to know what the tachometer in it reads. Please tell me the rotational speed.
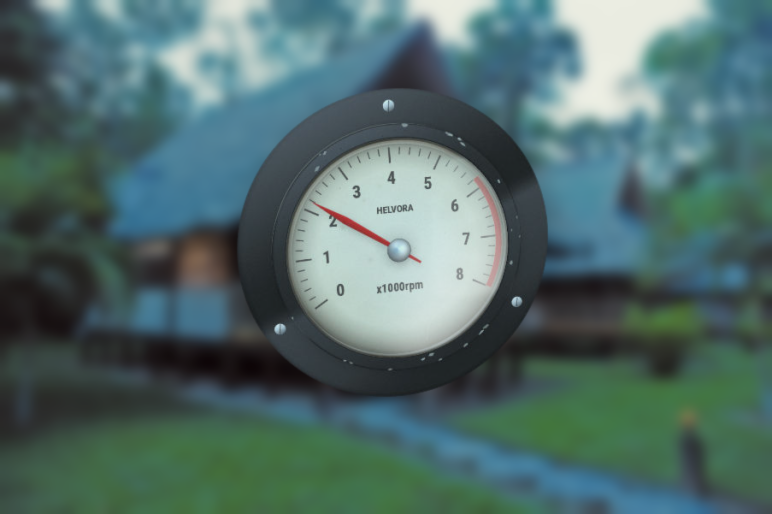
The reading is 2200 rpm
